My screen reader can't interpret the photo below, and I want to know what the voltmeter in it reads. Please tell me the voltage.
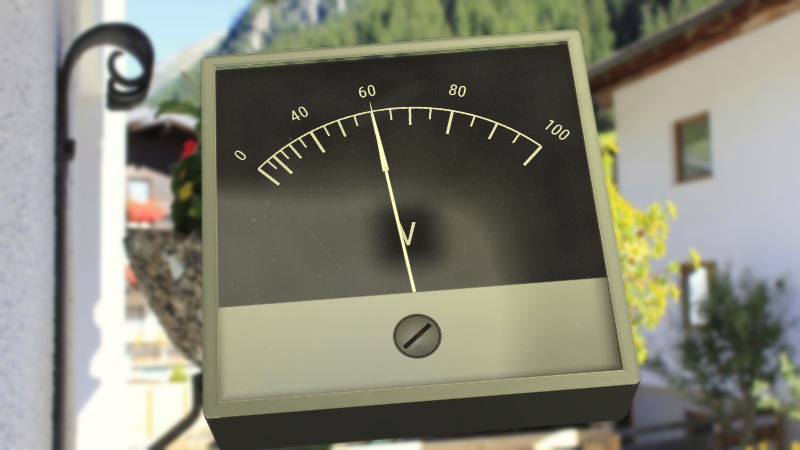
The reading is 60 V
